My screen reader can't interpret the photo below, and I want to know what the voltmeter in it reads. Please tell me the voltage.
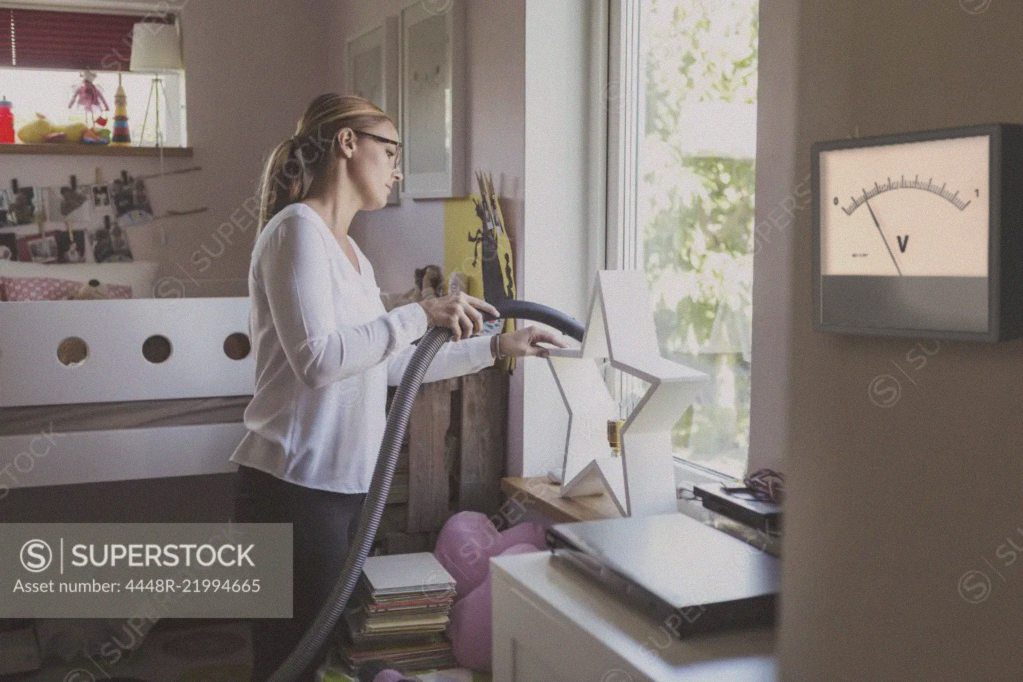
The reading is 0.2 V
